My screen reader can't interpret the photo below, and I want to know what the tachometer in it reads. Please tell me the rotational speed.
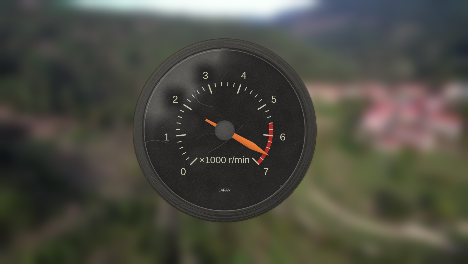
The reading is 6600 rpm
